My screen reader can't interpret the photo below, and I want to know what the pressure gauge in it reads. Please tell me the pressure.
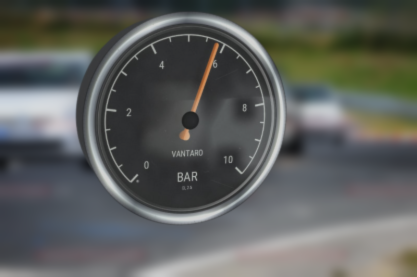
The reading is 5.75 bar
